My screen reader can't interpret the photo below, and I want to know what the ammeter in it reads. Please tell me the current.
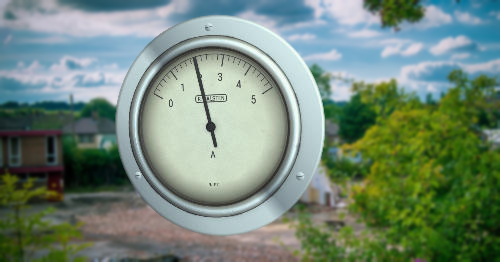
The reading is 2 A
